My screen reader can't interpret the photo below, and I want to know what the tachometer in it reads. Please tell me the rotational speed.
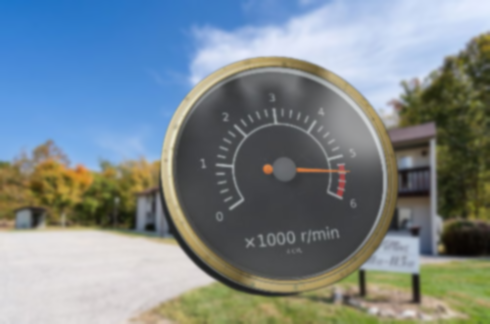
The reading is 5400 rpm
